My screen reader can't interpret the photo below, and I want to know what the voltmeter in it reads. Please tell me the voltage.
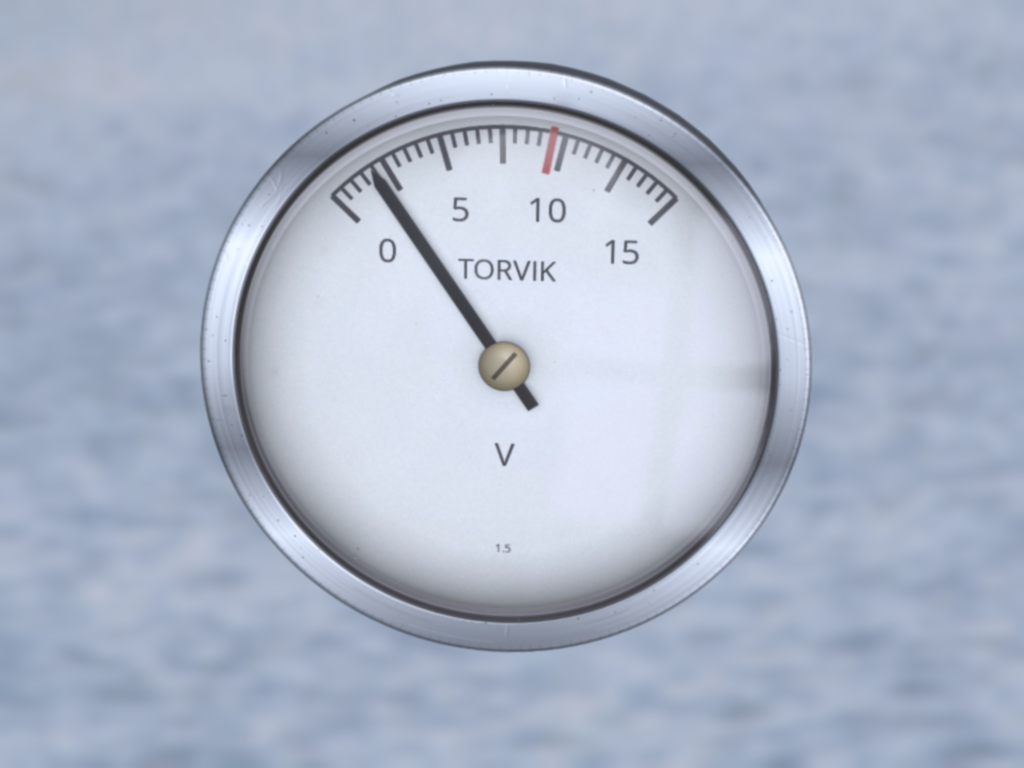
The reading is 2 V
